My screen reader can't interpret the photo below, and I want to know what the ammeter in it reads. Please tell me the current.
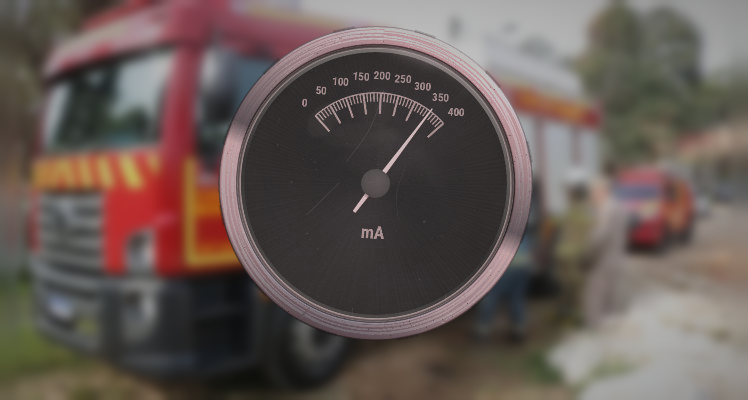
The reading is 350 mA
